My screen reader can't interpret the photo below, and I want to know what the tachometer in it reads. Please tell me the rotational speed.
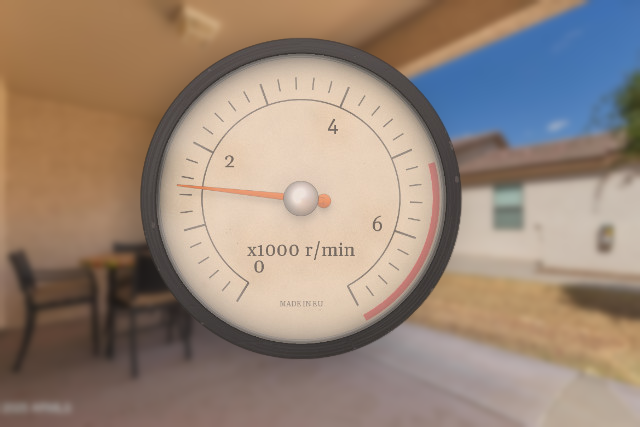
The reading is 1500 rpm
